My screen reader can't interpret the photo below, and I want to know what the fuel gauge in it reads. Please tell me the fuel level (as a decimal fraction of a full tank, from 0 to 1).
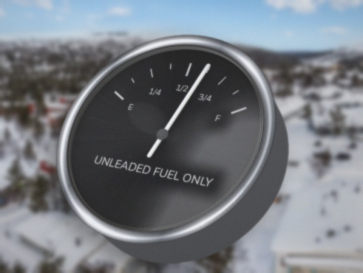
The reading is 0.625
